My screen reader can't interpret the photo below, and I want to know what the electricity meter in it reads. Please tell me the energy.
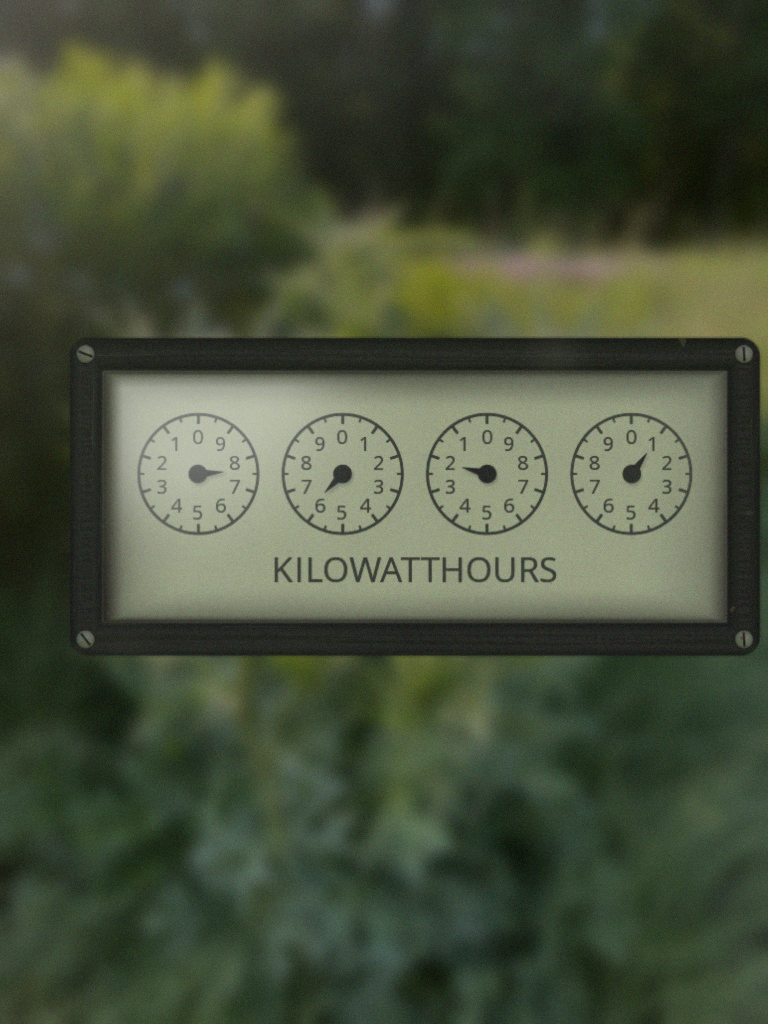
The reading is 7621 kWh
